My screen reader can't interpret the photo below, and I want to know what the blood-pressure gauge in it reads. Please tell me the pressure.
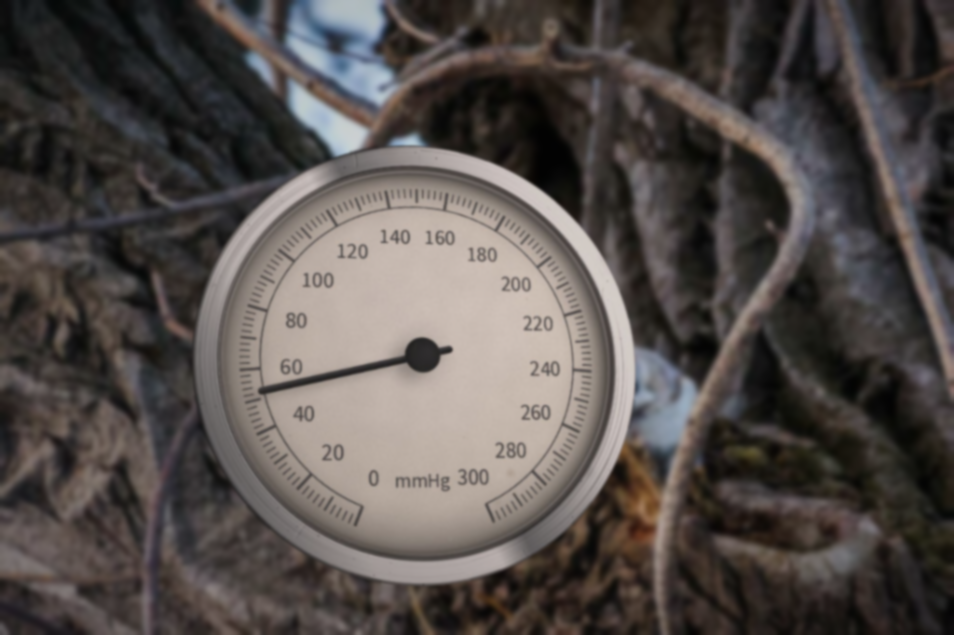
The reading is 52 mmHg
